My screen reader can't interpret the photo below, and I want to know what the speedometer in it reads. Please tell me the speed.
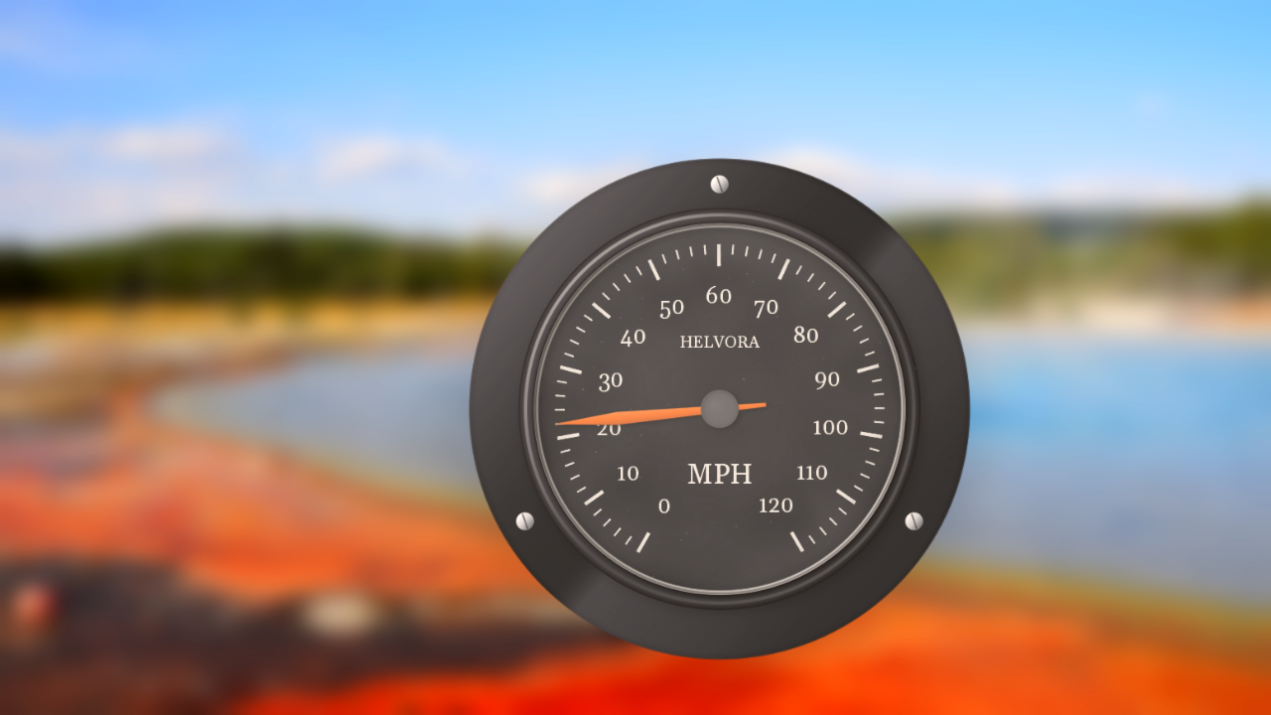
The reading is 22 mph
